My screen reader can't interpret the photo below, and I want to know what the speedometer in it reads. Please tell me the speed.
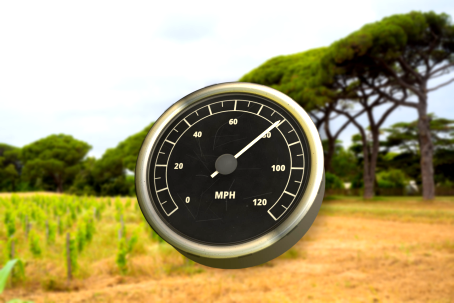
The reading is 80 mph
